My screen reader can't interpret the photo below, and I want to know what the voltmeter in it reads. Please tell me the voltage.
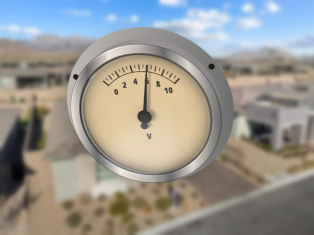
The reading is 6 V
